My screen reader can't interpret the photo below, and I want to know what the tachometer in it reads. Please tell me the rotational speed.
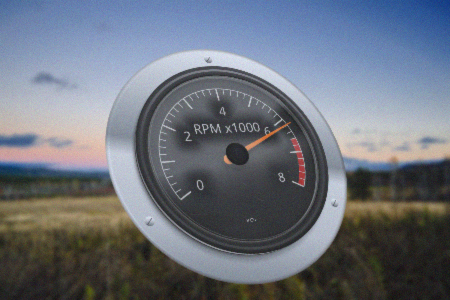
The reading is 6200 rpm
